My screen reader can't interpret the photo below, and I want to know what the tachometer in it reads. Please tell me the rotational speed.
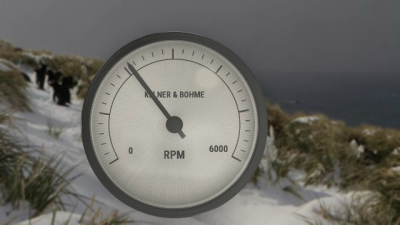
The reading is 2100 rpm
